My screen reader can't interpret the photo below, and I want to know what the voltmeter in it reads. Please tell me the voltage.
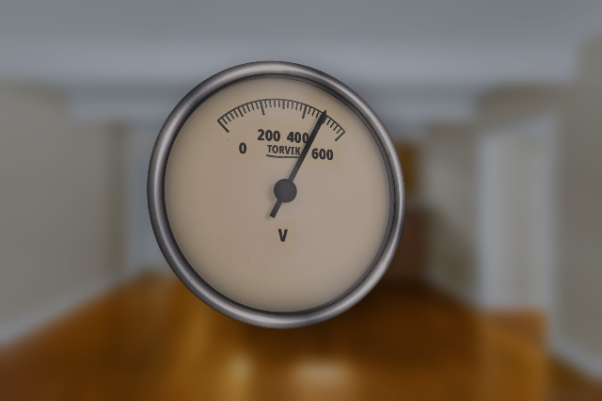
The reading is 480 V
